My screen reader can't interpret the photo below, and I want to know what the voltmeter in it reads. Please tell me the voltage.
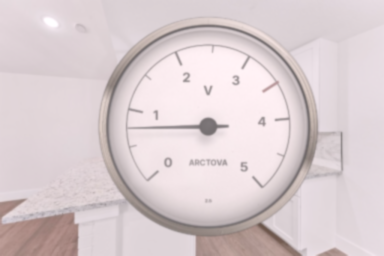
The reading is 0.75 V
